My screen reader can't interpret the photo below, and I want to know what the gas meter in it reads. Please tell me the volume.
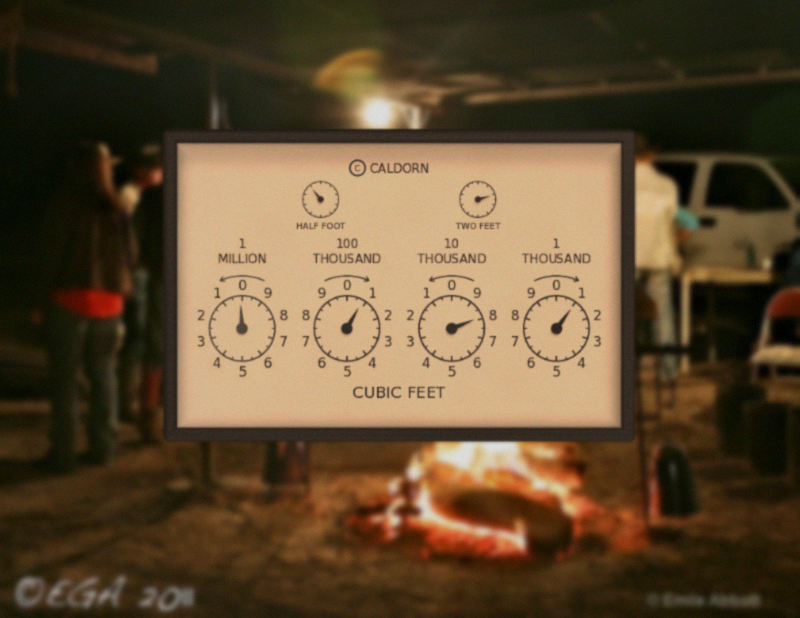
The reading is 8100 ft³
